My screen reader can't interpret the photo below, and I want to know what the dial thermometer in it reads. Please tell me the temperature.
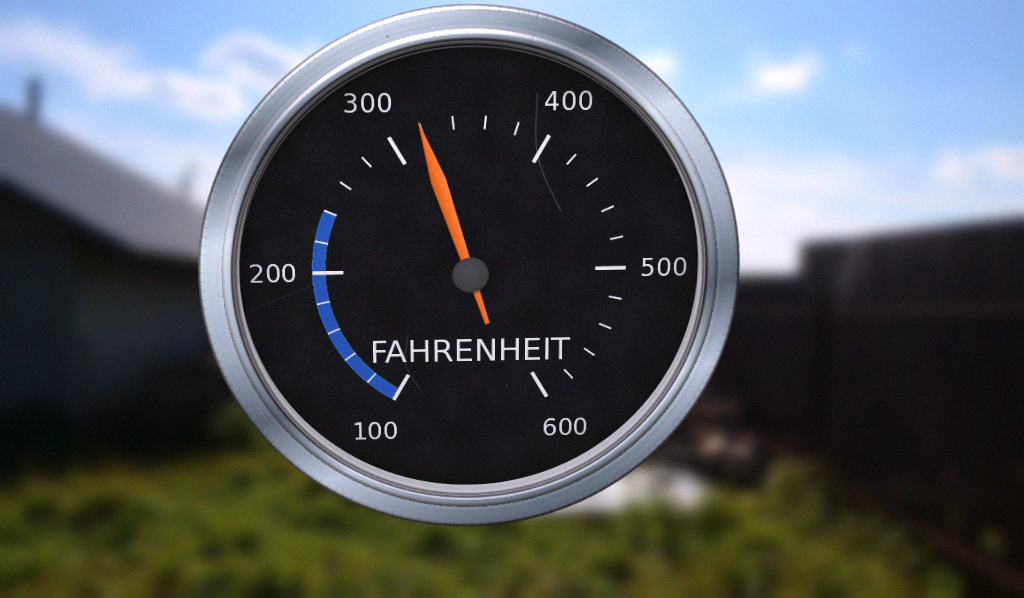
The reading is 320 °F
